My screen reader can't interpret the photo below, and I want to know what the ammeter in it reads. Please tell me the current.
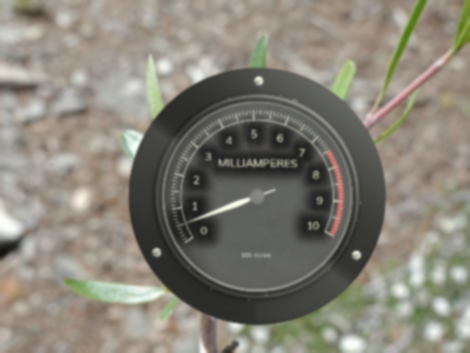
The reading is 0.5 mA
